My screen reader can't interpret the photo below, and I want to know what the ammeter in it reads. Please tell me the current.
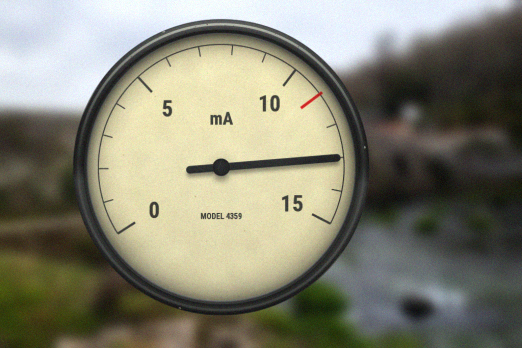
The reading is 13 mA
